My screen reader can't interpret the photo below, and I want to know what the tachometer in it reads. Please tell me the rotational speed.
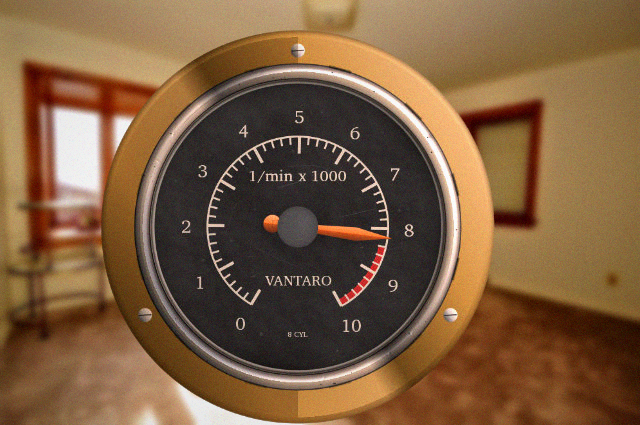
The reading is 8200 rpm
